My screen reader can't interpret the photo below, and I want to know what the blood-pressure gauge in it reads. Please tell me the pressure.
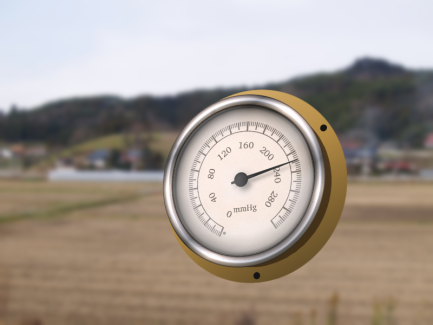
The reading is 230 mmHg
